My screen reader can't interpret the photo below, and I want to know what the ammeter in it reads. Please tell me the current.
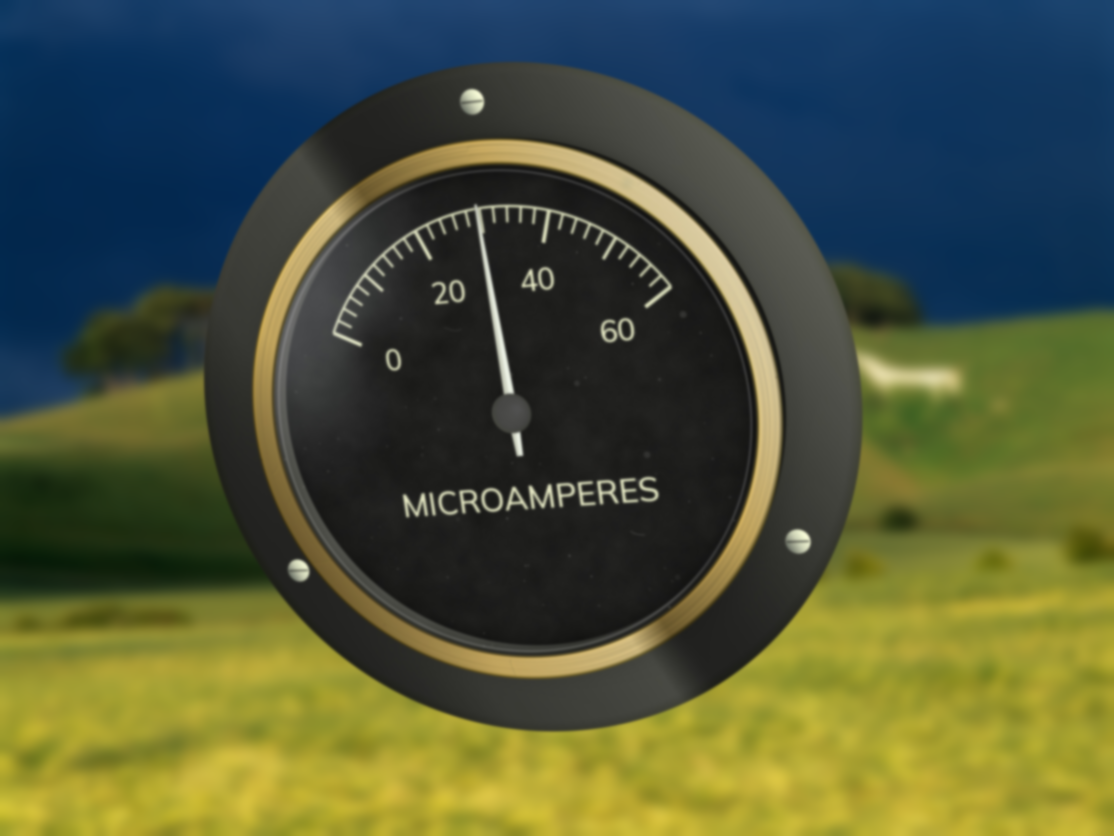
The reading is 30 µA
